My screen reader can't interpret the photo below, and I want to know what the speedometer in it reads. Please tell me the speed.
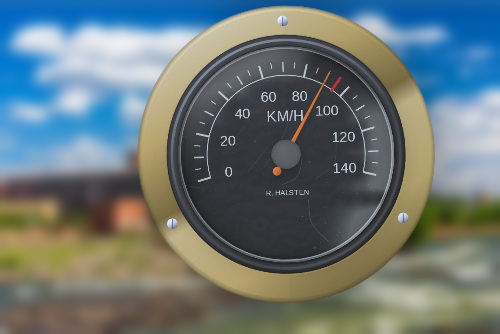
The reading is 90 km/h
